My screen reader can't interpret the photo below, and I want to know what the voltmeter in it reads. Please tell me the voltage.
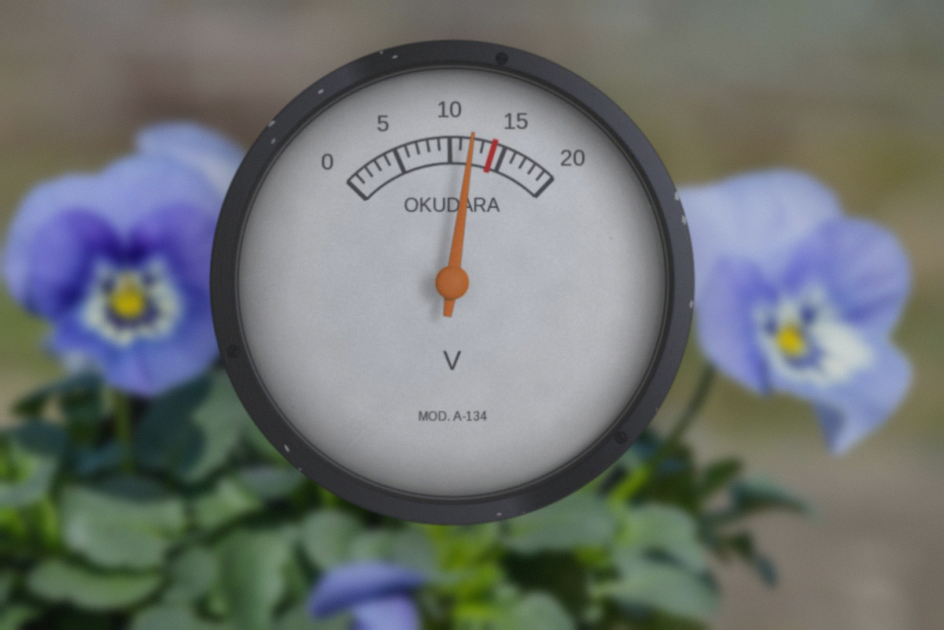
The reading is 12 V
